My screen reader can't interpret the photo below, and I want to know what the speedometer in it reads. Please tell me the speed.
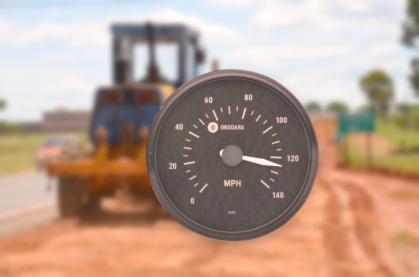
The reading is 125 mph
